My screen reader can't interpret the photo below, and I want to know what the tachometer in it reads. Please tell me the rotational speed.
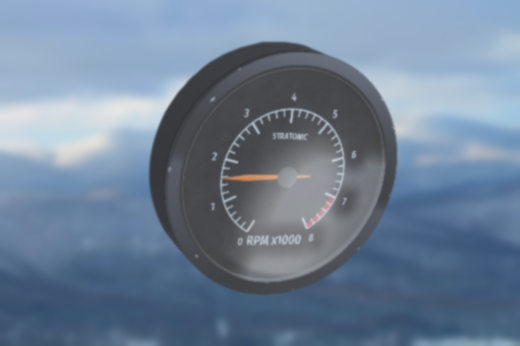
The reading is 1600 rpm
